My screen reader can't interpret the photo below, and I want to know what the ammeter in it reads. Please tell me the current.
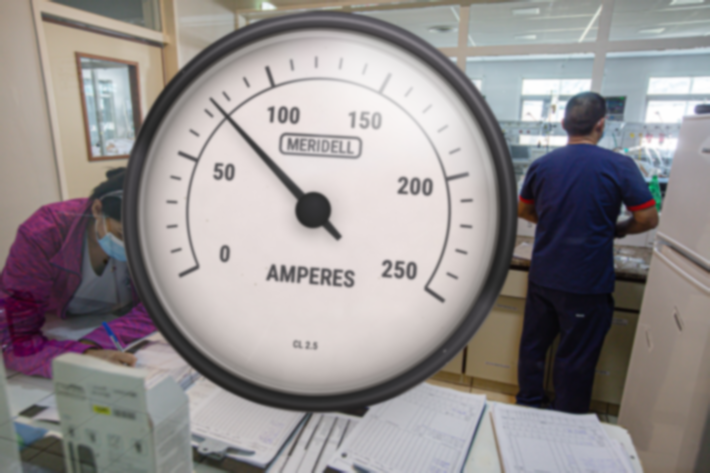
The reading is 75 A
